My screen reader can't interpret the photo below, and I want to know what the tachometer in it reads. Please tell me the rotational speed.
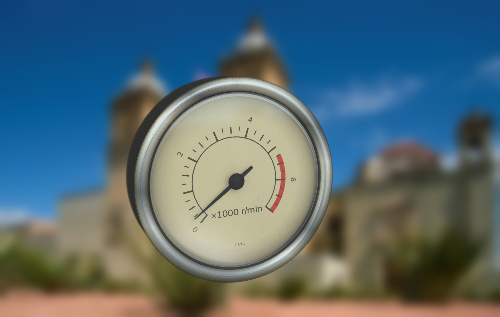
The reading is 250 rpm
